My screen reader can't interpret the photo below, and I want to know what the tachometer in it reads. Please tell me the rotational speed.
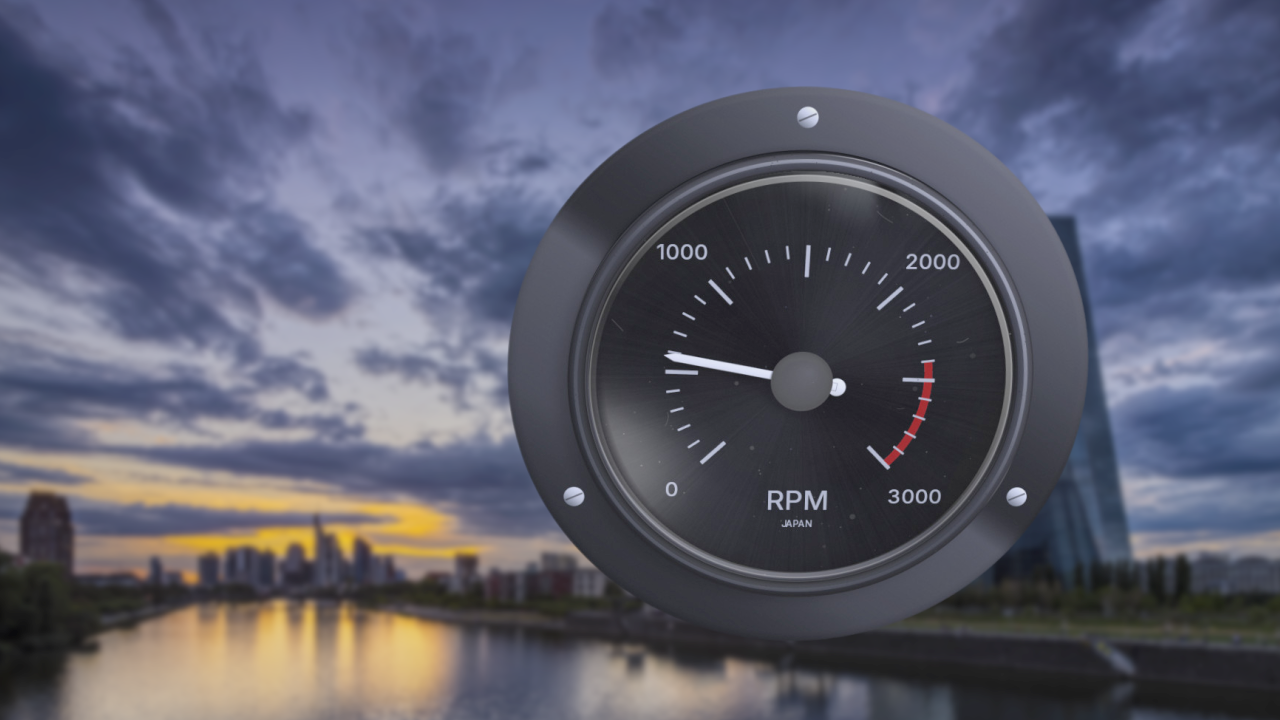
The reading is 600 rpm
